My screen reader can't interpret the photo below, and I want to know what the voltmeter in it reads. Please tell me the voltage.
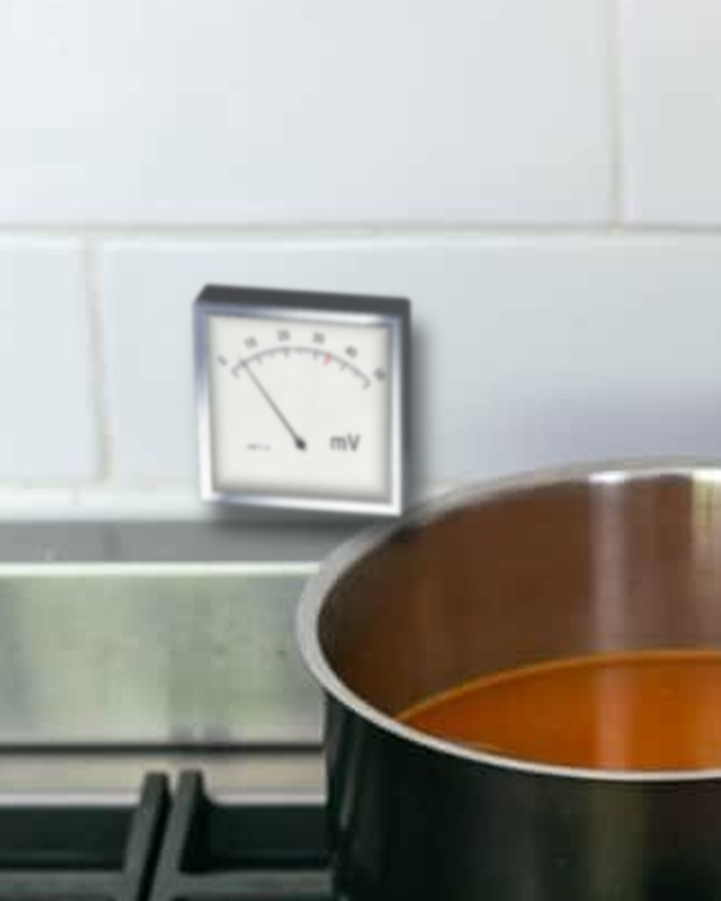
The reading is 5 mV
